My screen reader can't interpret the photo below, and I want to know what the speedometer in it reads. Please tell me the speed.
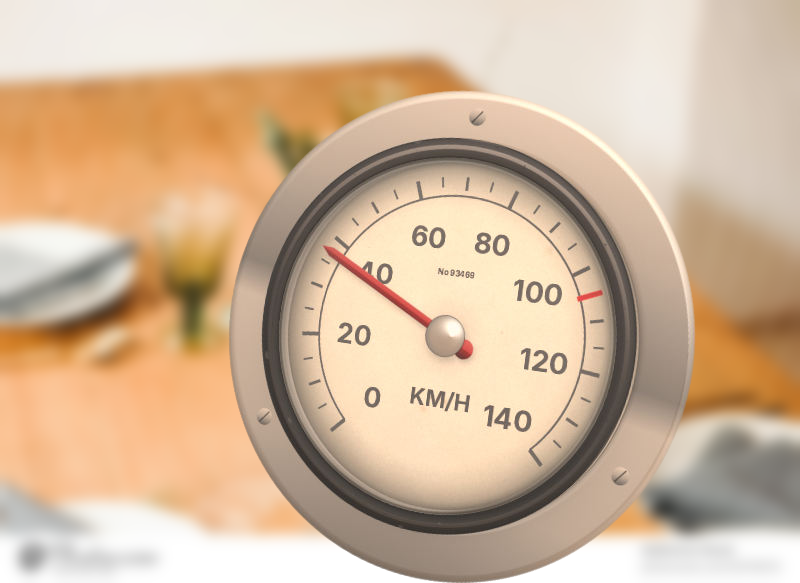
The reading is 37.5 km/h
